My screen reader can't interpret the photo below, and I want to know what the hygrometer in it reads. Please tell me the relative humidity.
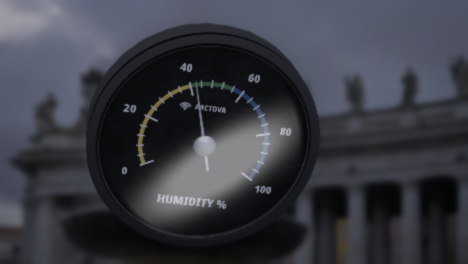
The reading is 42 %
